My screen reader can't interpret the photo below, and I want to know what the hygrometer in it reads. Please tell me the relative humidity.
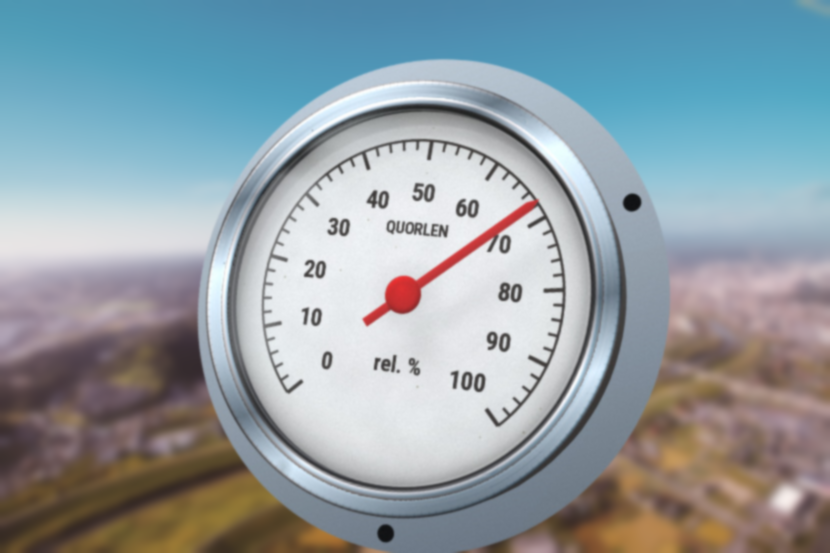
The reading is 68 %
